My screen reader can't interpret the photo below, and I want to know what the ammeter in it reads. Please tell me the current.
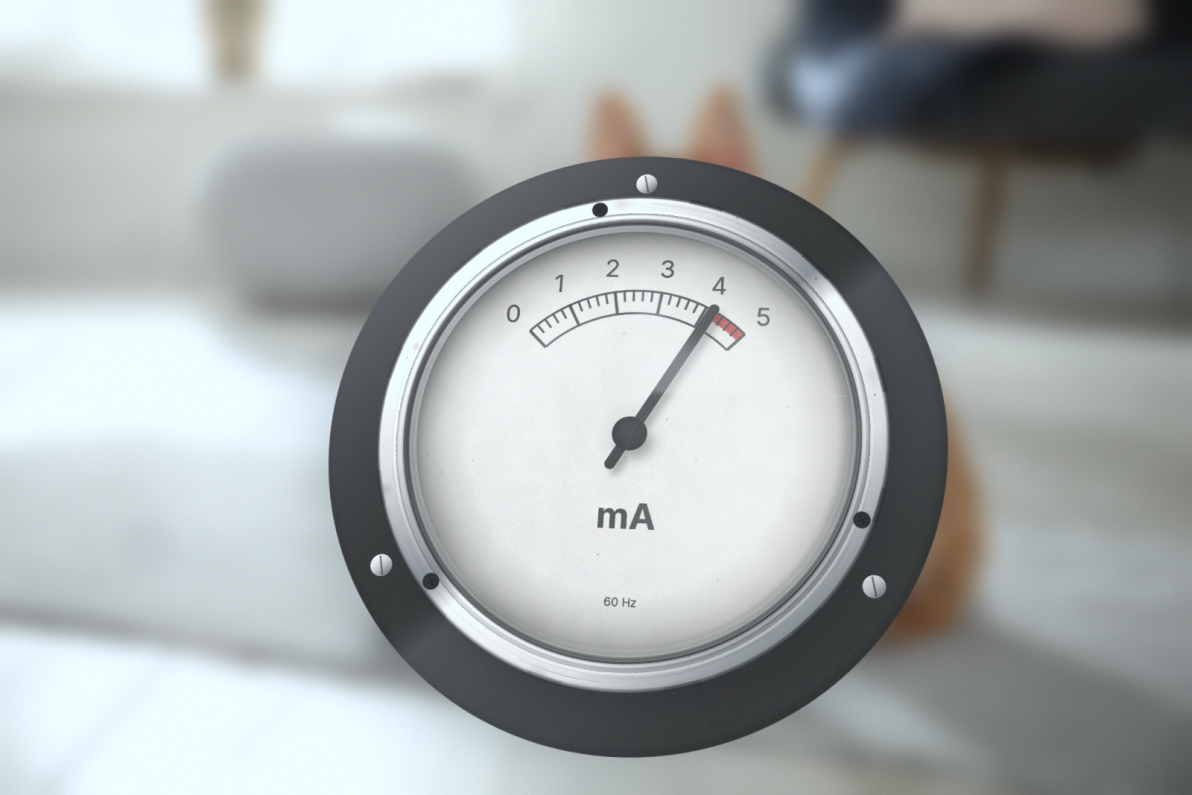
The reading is 4.2 mA
